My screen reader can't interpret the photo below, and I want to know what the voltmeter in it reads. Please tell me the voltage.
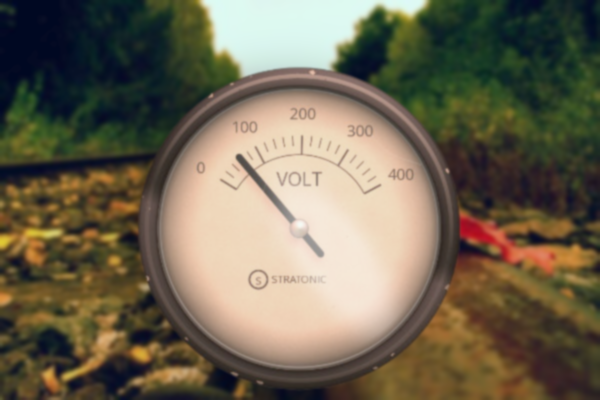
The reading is 60 V
